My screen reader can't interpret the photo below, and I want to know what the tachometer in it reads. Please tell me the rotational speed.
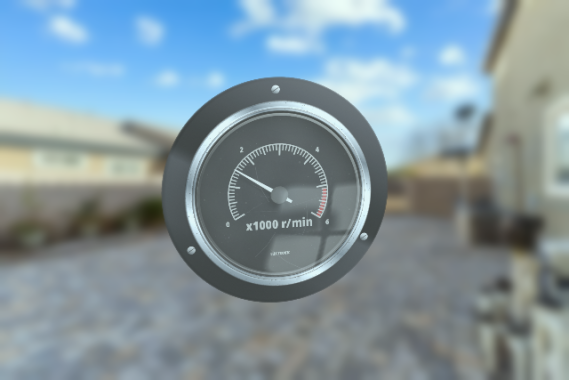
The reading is 1500 rpm
